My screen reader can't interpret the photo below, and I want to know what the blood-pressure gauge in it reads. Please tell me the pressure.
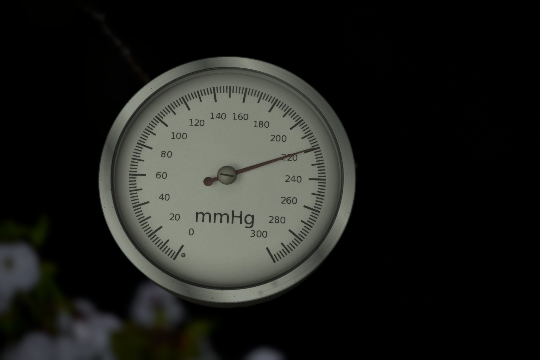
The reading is 220 mmHg
